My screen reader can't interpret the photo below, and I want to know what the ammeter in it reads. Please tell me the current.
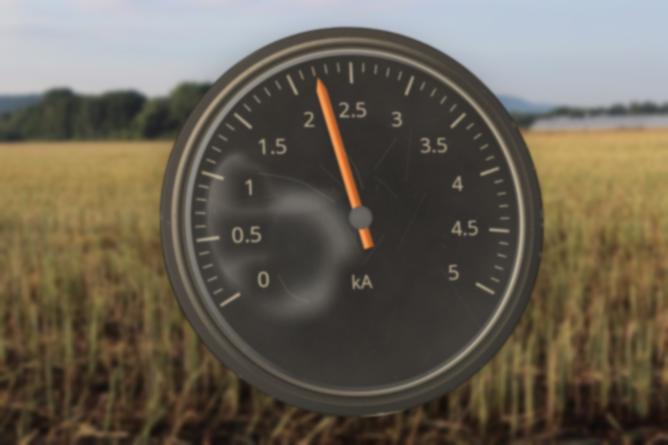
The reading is 2.2 kA
